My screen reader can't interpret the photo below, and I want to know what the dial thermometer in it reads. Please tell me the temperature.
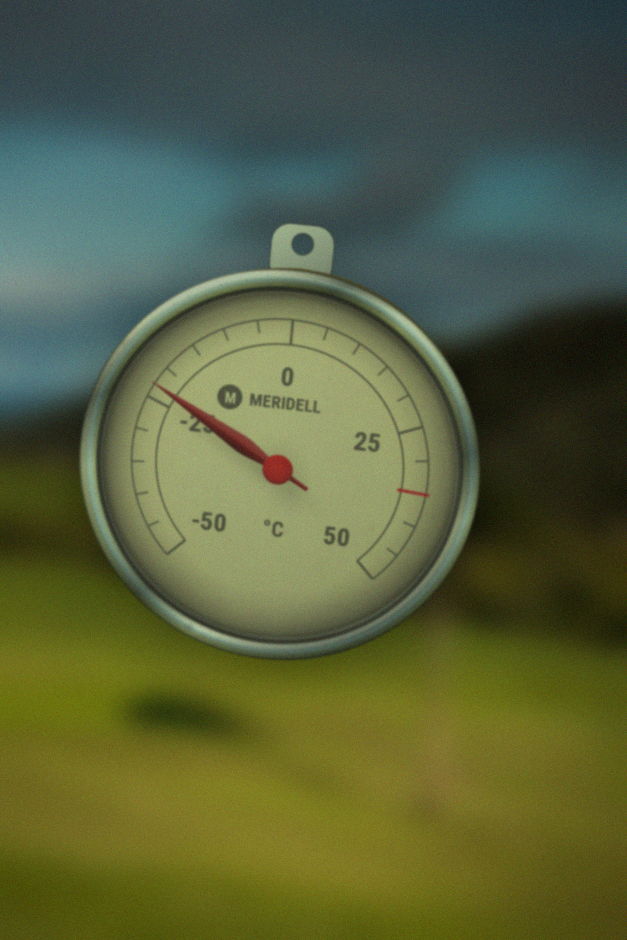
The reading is -22.5 °C
